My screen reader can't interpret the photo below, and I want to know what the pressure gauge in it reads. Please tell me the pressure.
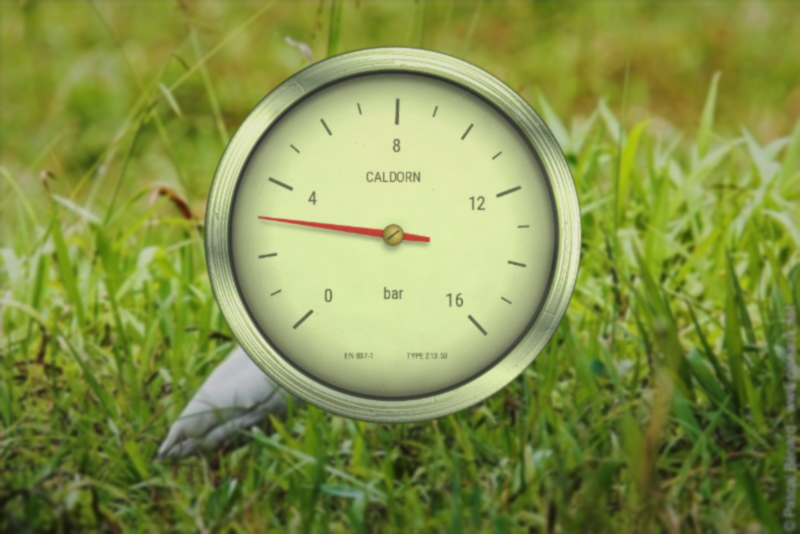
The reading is 3 bar
